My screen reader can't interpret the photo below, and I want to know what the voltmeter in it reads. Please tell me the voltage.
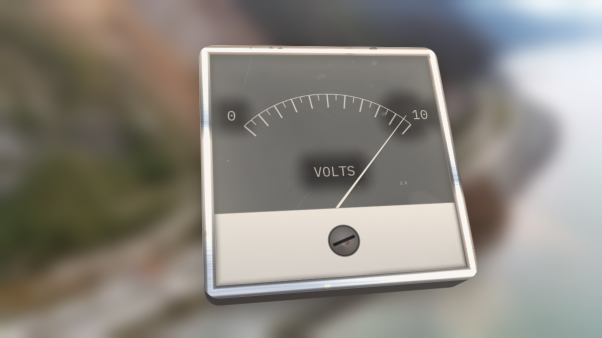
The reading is 9.5 V
